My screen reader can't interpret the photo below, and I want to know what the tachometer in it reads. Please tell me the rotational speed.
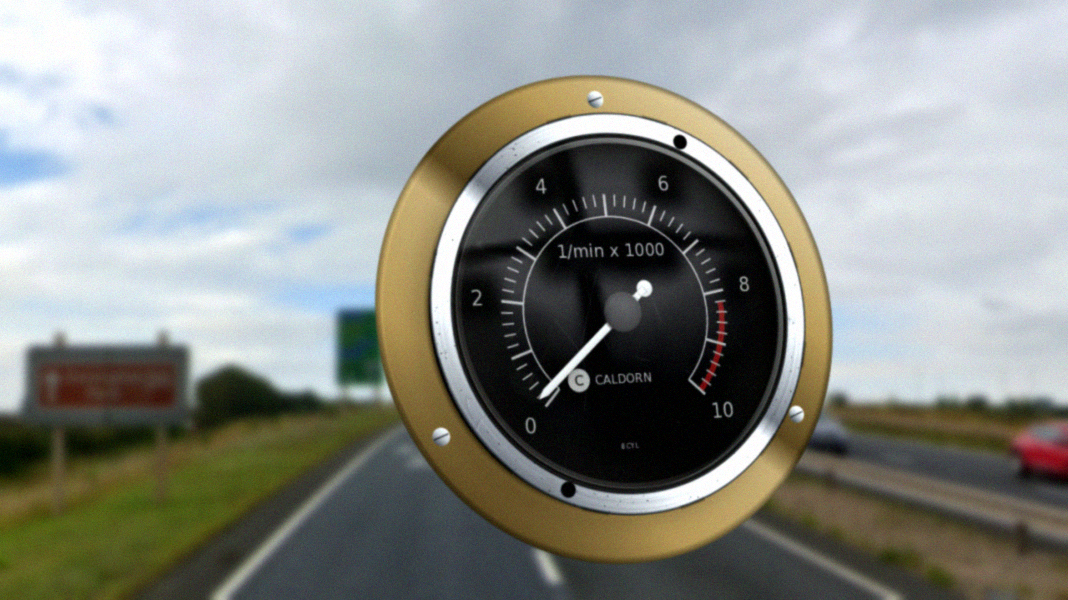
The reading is 200 rpm
